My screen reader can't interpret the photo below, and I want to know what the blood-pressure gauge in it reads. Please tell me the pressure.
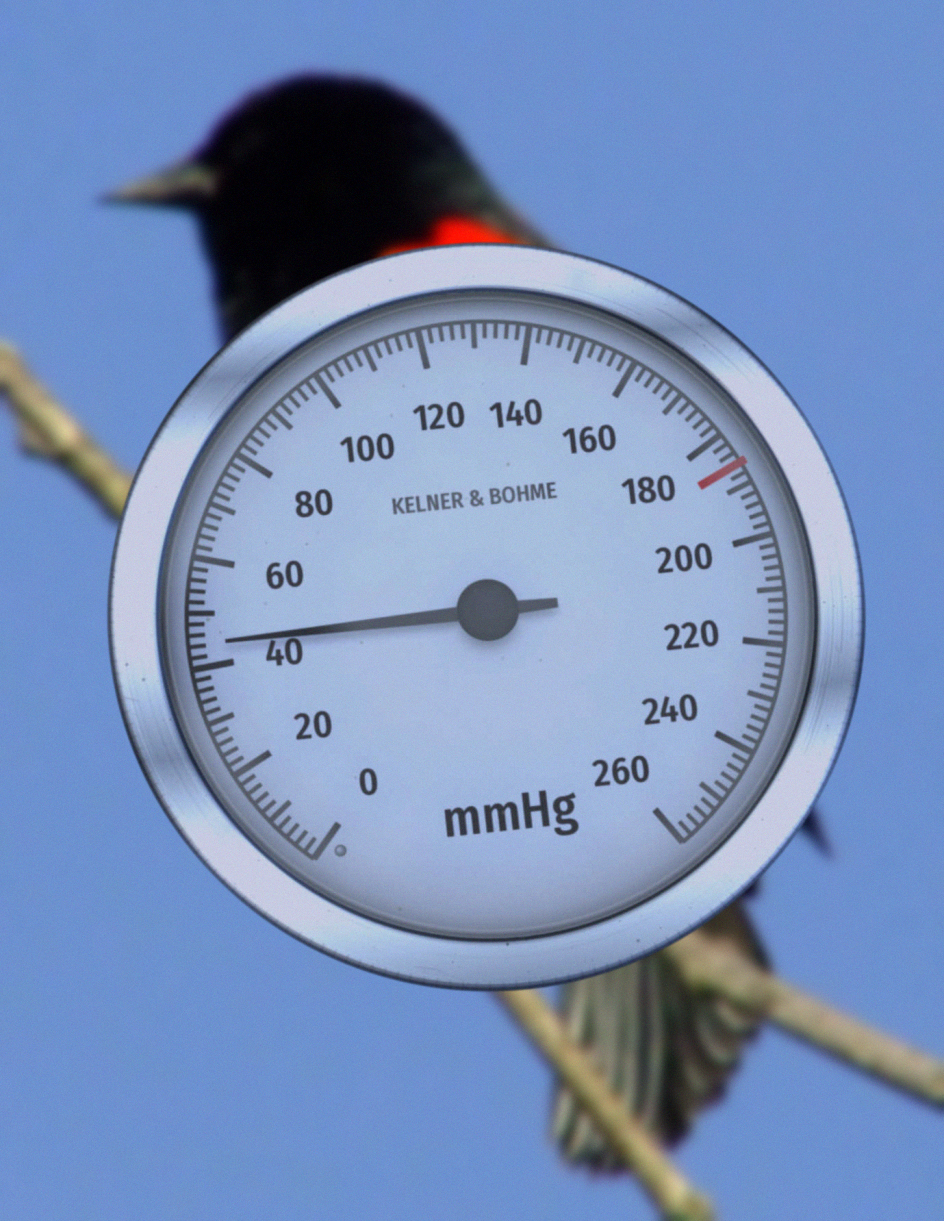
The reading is 44 mmHg
